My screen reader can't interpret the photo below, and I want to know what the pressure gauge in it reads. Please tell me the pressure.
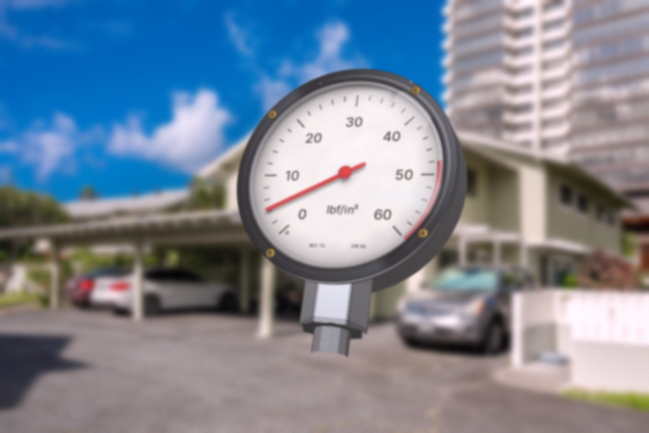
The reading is 4 psi
